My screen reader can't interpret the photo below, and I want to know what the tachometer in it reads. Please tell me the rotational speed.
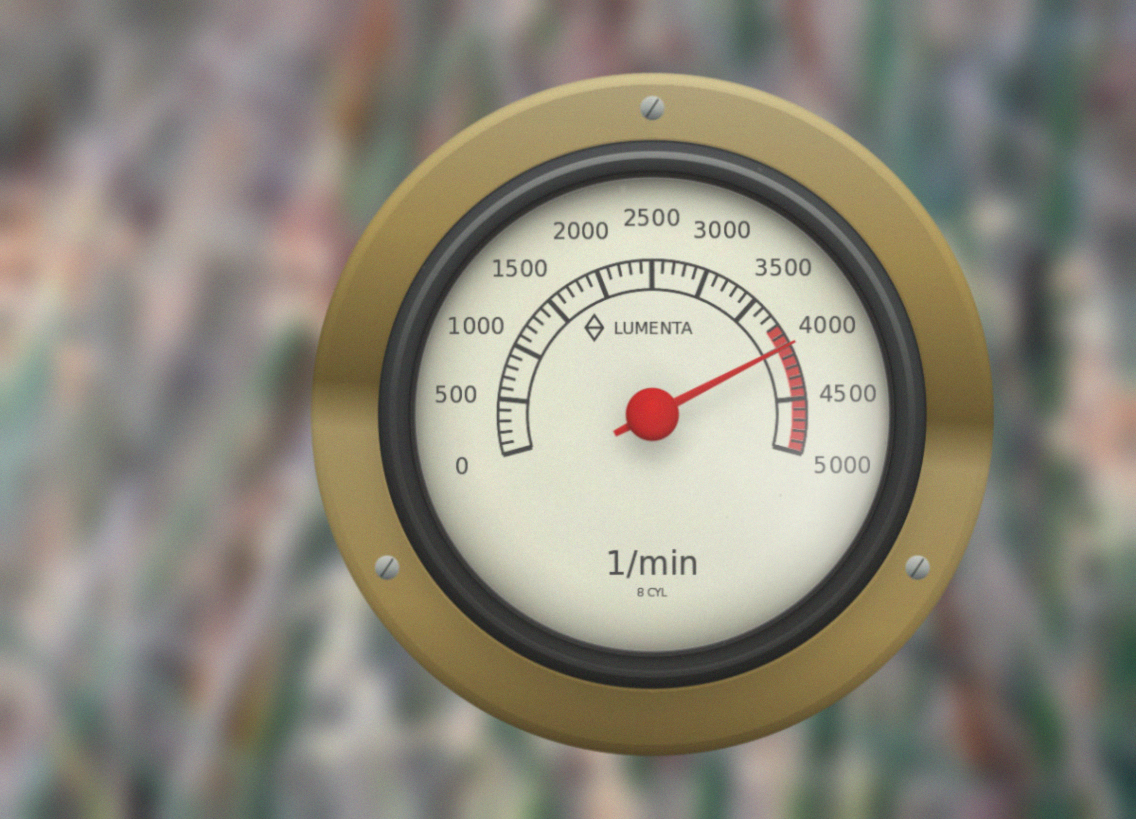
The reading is 4000 rpm
